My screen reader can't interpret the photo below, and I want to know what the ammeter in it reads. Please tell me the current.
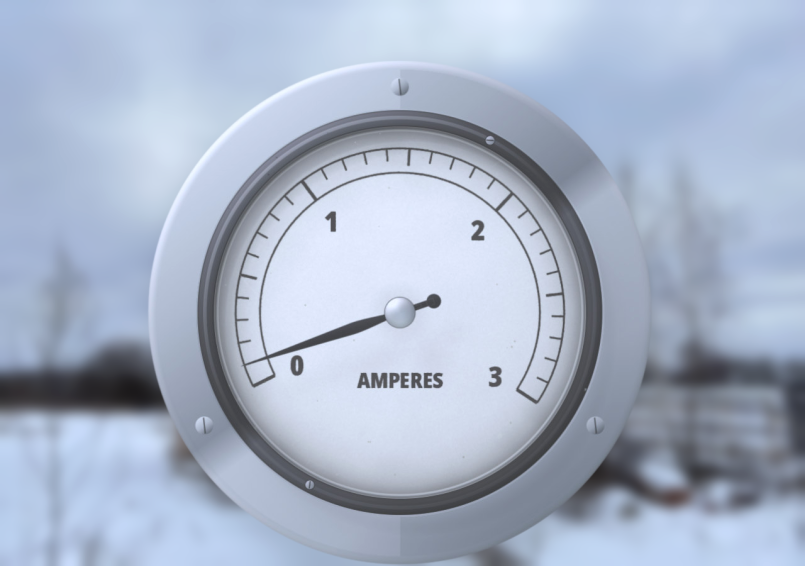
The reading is 0.1 A
